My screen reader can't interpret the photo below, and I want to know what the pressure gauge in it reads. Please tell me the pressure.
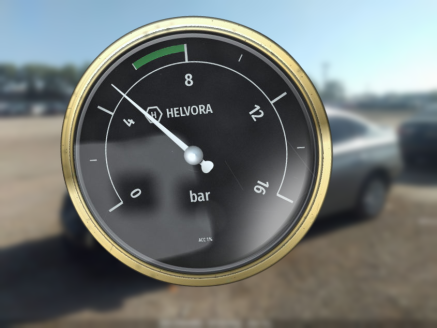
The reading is 5 bar
